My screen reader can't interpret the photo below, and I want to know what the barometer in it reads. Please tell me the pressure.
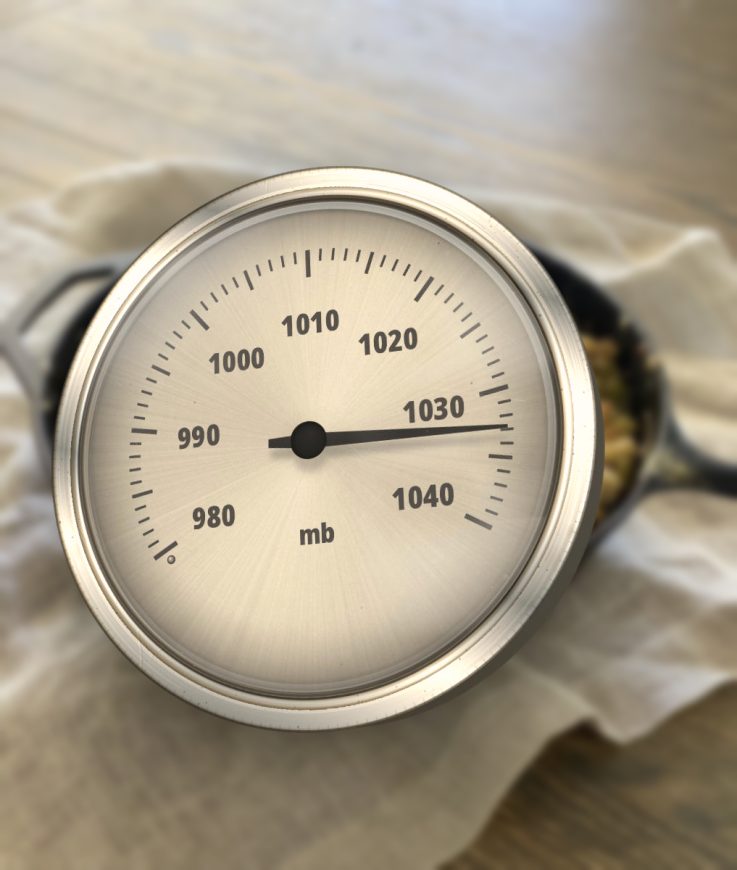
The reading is 1033 mbar
